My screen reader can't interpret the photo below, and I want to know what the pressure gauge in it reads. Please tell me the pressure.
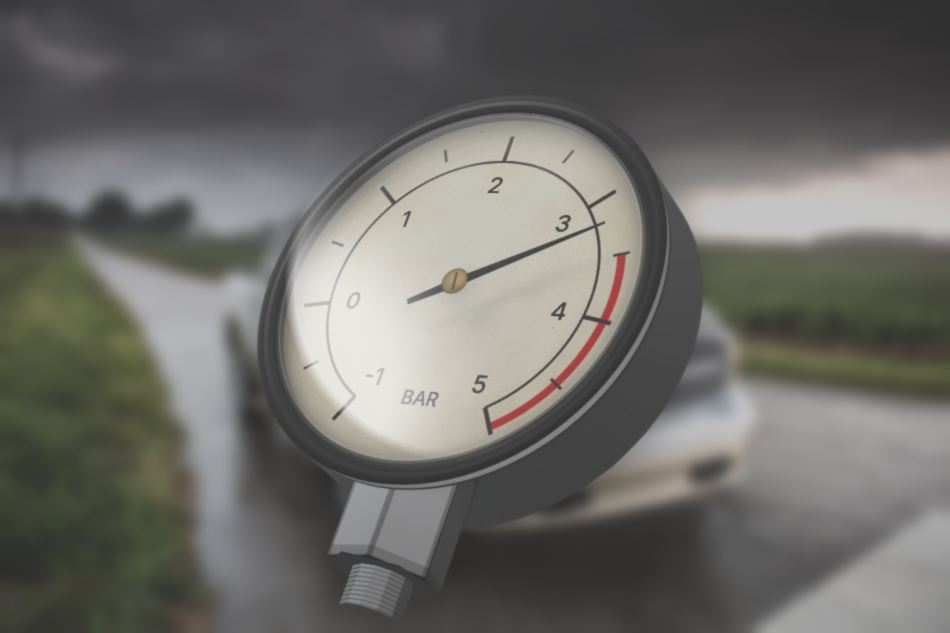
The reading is 3.25 bar
